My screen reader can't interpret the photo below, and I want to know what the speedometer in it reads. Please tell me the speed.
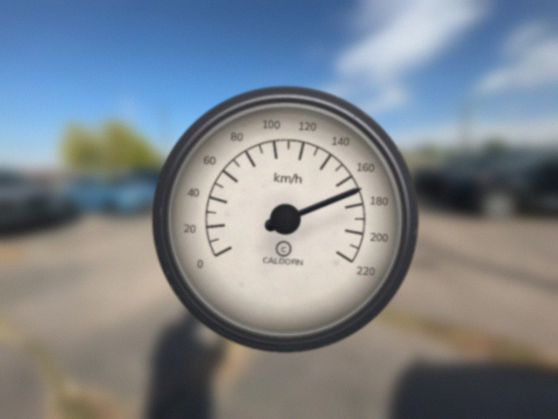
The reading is 170 km/h
